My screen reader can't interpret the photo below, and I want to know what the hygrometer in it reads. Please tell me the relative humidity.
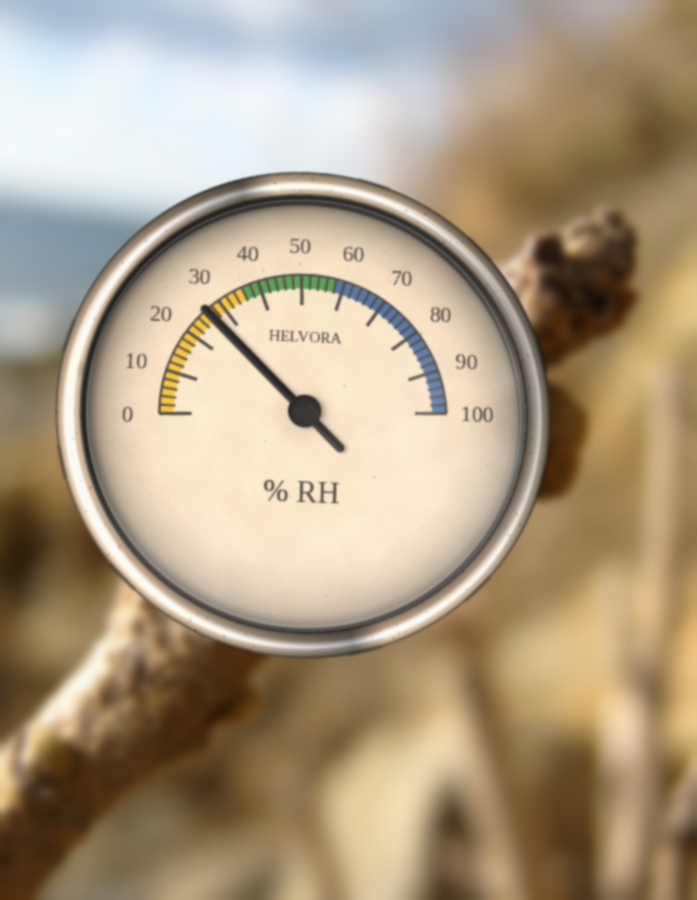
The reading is 26 %
